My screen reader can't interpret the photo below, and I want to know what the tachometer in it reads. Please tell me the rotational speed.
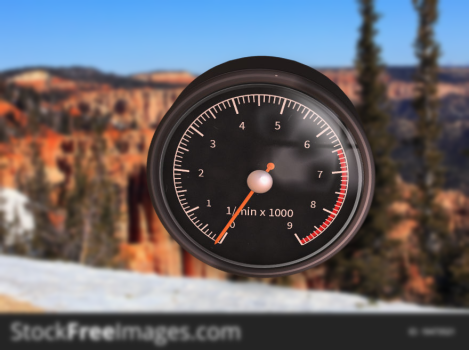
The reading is 100 rpm
